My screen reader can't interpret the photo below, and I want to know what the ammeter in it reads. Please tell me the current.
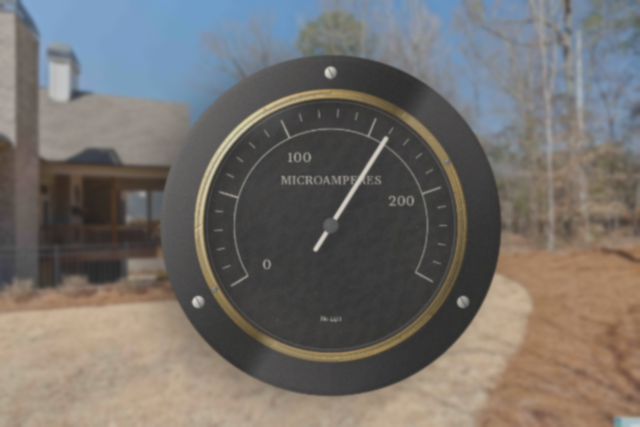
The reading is 160 µA
